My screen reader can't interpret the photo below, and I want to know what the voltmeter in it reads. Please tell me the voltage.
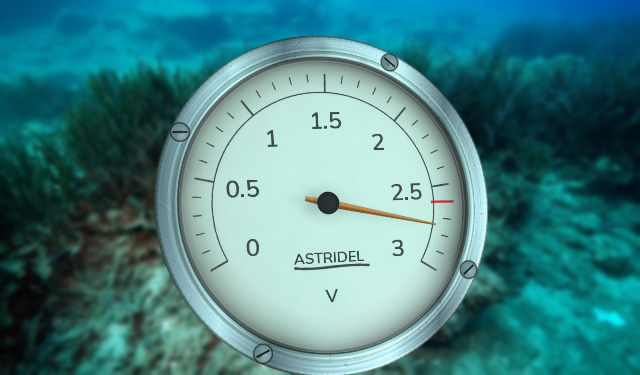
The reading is 2.75 V
